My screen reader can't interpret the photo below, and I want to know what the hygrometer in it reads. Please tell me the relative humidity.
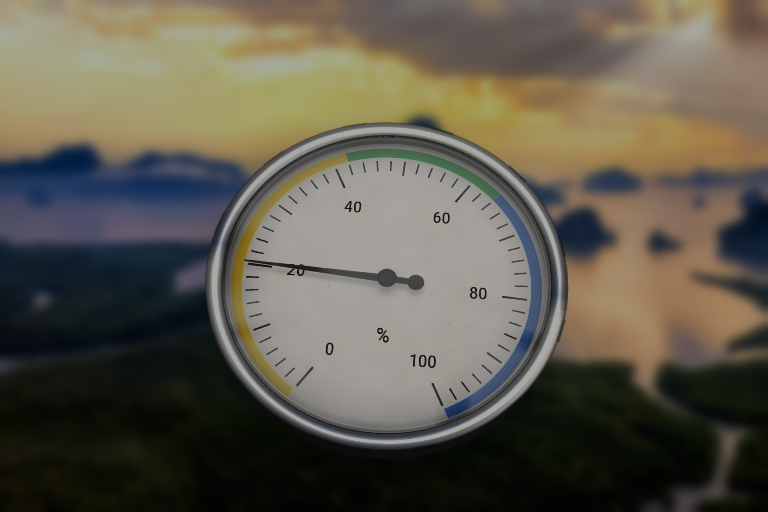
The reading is 20 %
